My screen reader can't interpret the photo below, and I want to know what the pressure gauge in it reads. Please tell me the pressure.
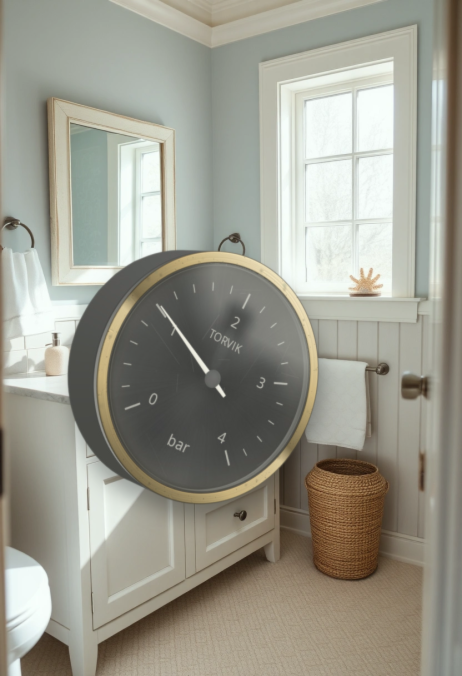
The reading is 1 bar
